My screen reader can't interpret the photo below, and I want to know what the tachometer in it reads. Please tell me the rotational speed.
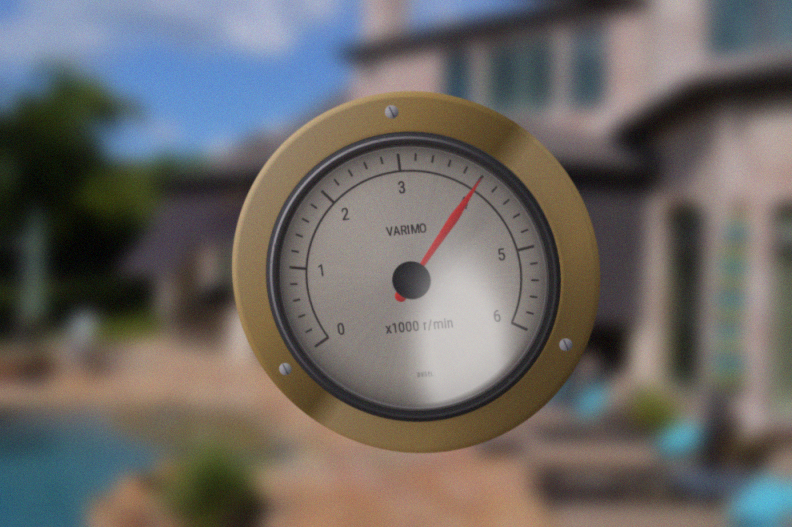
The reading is 4000 rpm
